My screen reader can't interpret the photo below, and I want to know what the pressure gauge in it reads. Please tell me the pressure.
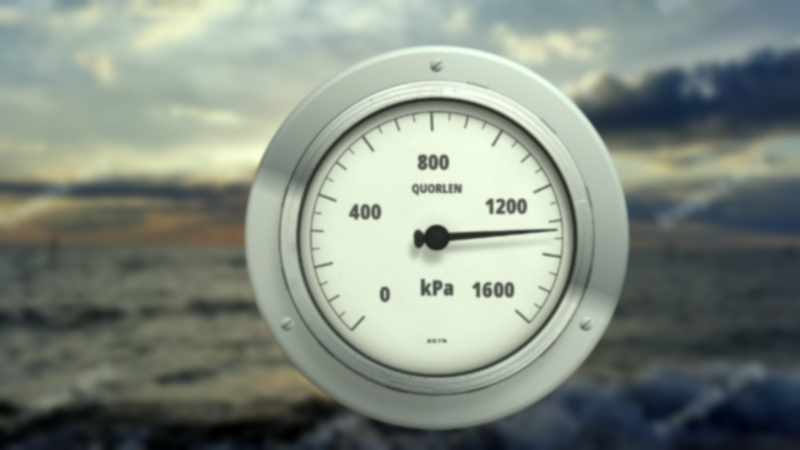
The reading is 1325 kPa
